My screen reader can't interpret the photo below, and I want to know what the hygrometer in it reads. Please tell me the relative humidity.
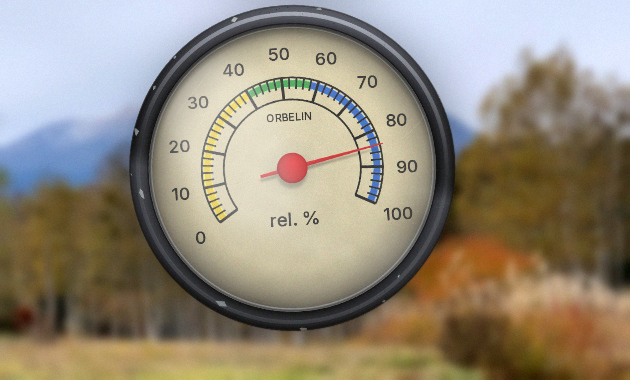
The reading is 84 %
